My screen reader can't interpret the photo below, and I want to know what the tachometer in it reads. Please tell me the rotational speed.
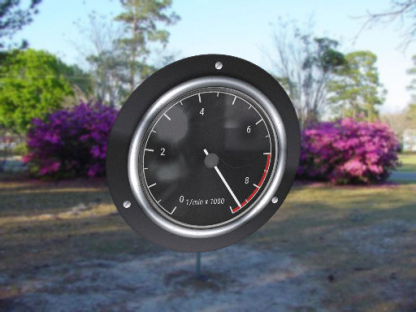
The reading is 8750 rpm
